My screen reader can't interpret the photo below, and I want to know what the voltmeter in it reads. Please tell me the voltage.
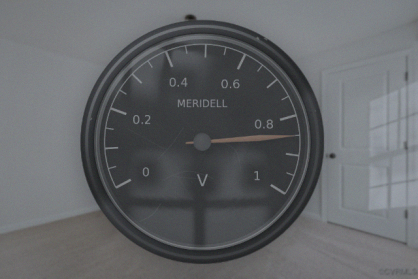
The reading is 0.85 V
